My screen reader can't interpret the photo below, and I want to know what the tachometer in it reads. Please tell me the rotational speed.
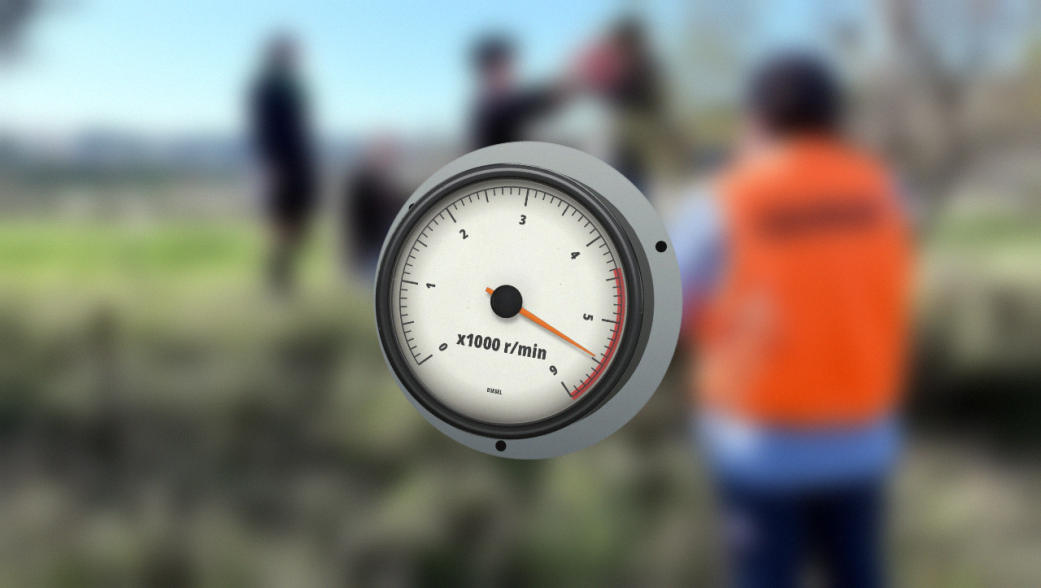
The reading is 5450 rpm
